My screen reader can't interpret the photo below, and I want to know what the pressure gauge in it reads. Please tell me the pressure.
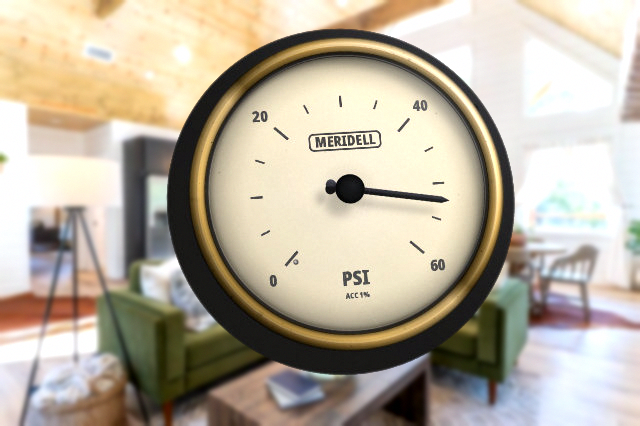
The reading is 52.5 psi
